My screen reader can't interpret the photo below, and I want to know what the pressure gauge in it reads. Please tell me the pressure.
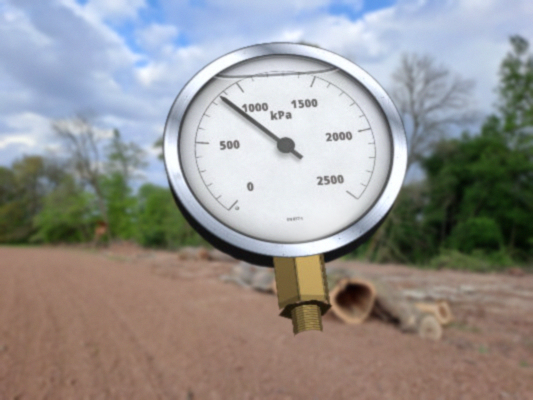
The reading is 850 kPa
